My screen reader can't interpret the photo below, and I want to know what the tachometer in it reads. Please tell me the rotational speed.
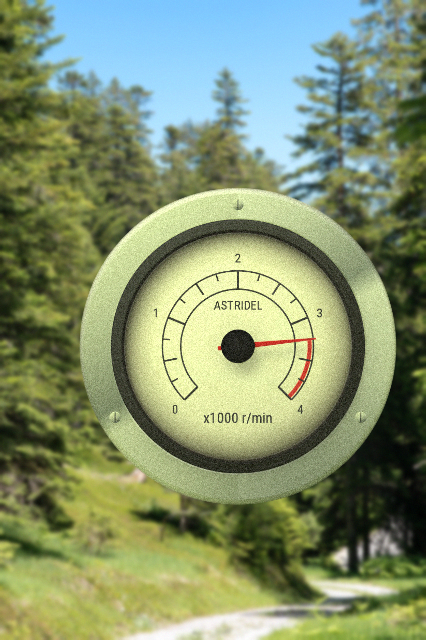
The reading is 3250 rpm
